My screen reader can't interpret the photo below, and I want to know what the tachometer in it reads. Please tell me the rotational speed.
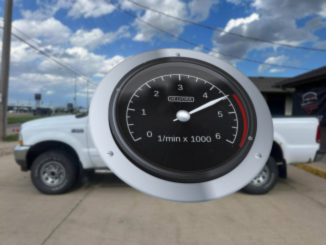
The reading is 4500 rpm
